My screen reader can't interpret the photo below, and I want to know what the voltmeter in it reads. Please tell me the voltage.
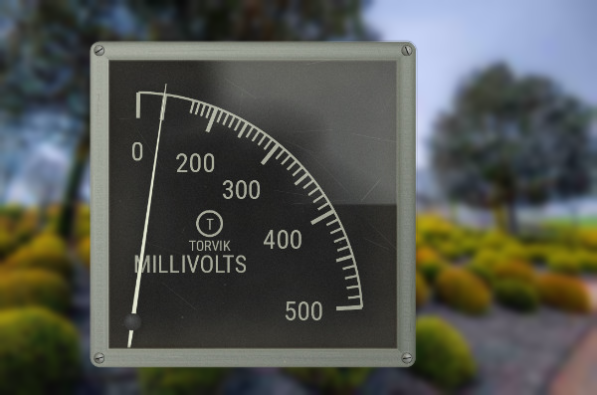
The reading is 100 mV
